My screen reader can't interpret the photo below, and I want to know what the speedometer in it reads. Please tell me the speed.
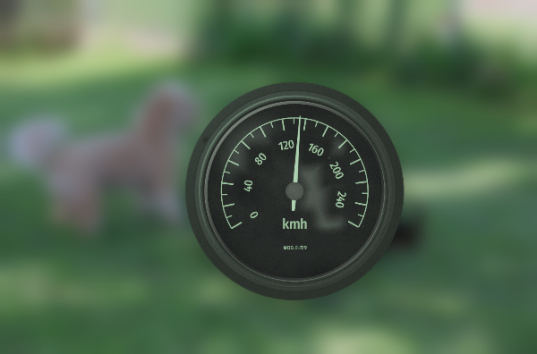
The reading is 135 km/h
